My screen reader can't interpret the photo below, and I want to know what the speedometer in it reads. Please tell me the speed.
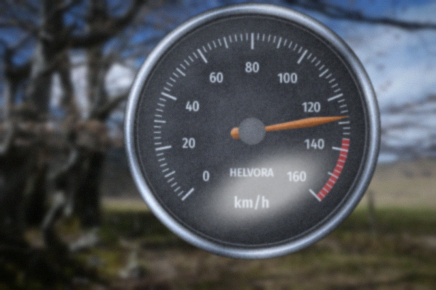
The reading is 128 km/h
